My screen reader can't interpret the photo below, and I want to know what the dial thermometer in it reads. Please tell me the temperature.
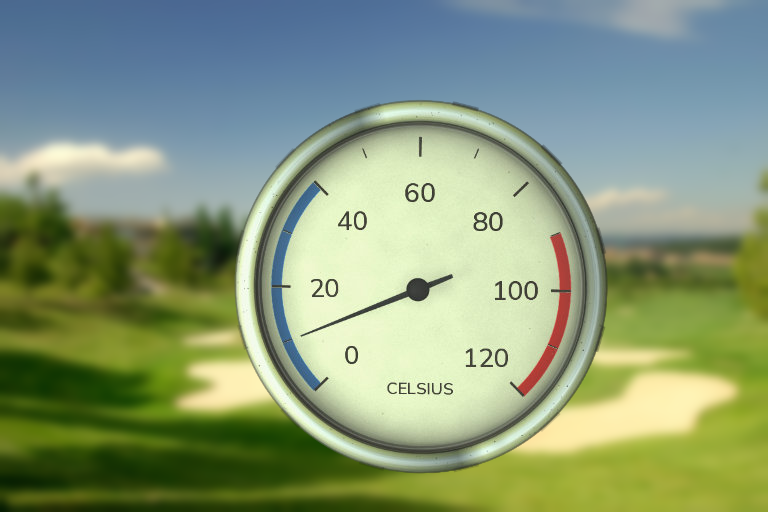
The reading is 10 °C
